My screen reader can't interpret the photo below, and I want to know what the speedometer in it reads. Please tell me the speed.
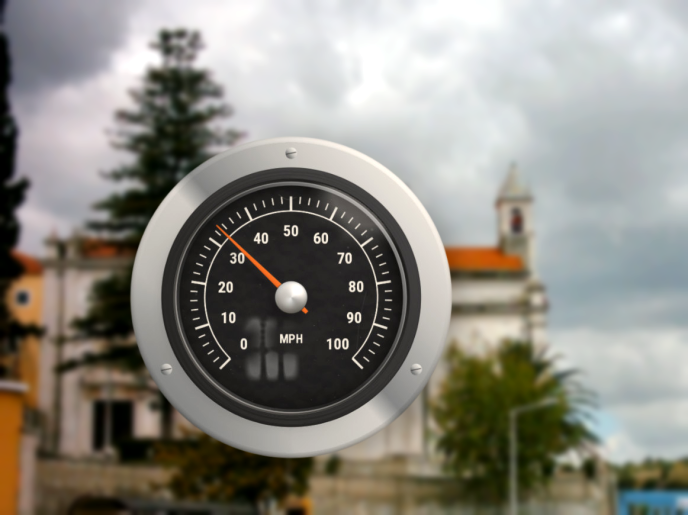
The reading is 33 mph
